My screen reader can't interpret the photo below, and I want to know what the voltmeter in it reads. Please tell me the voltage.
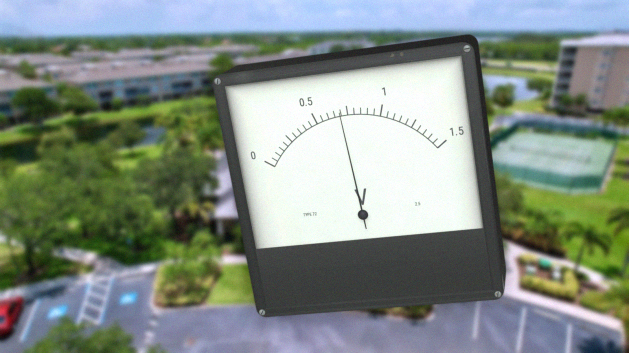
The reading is 0.7 V
